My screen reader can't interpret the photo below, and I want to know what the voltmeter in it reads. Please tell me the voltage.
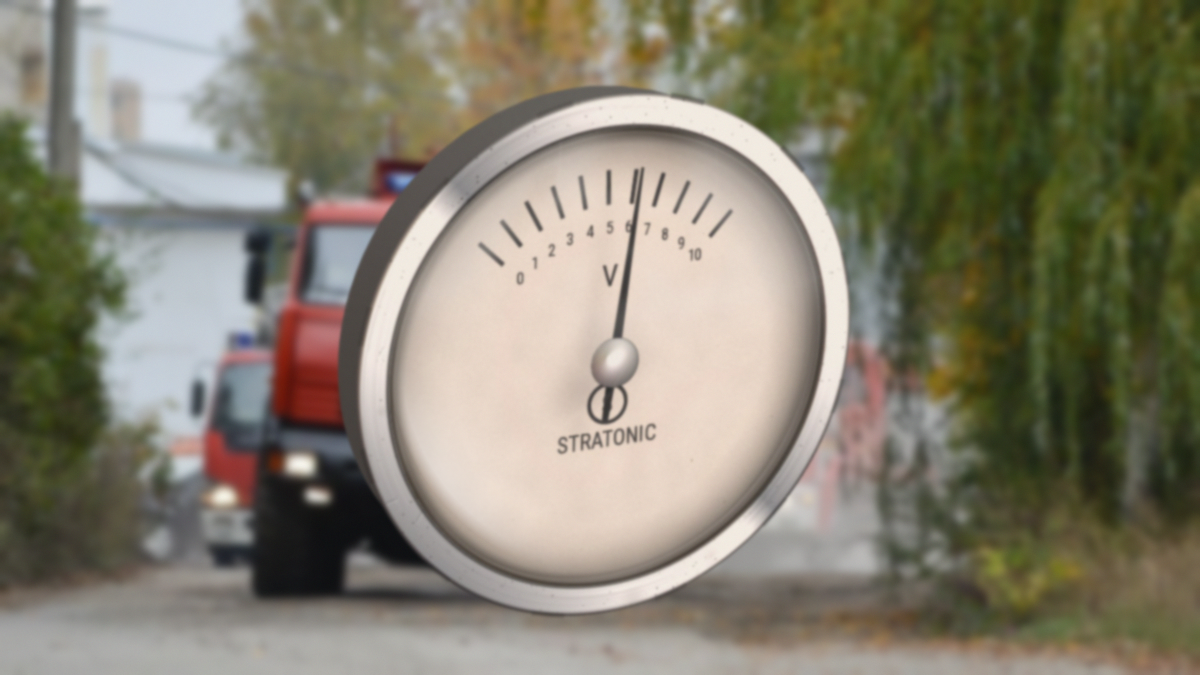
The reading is 6 V
